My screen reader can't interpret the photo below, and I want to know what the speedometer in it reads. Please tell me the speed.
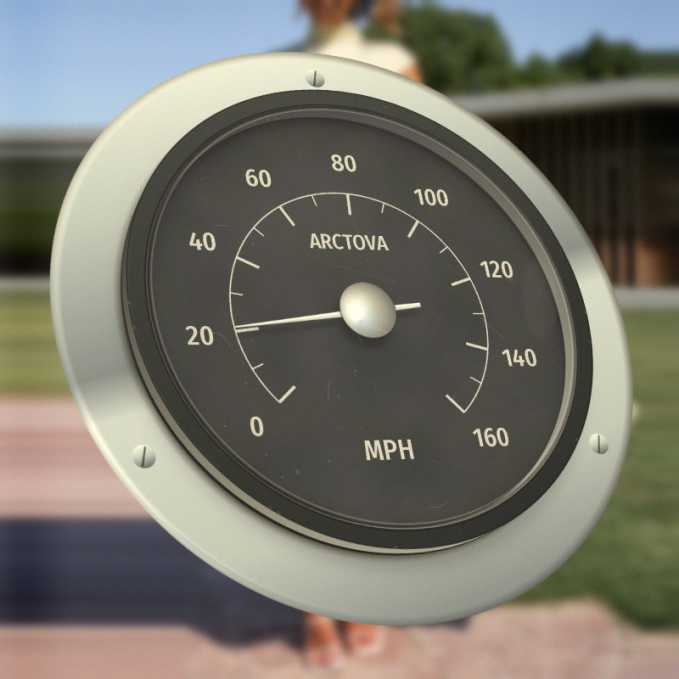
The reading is 20 mph
